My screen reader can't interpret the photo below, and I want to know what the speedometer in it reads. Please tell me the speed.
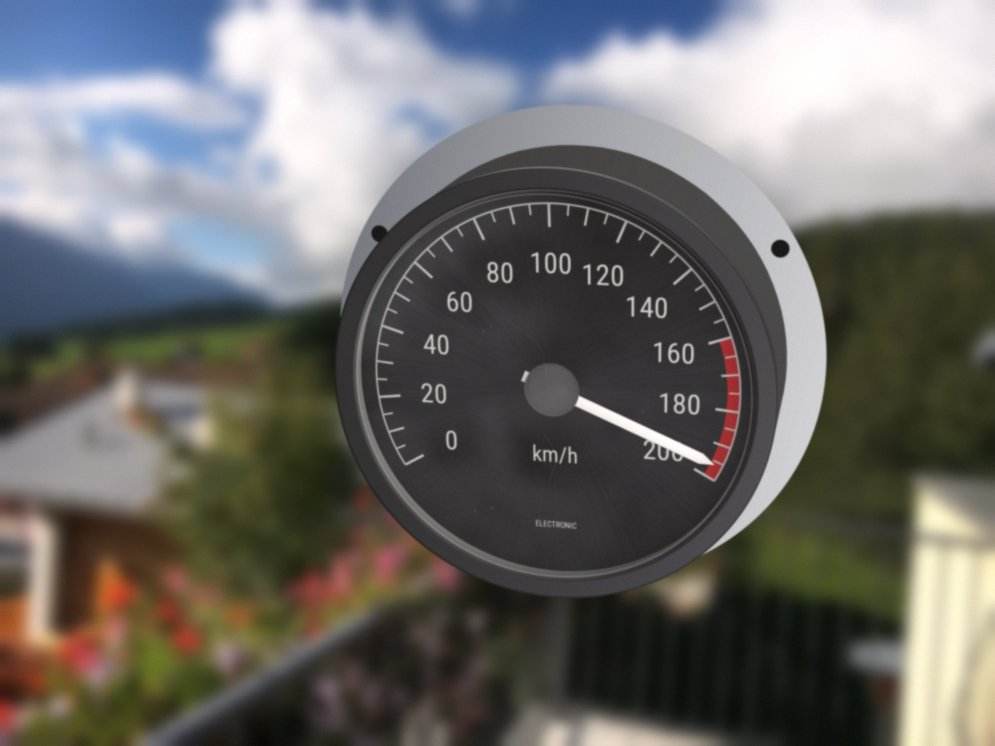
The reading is 195 km/h
